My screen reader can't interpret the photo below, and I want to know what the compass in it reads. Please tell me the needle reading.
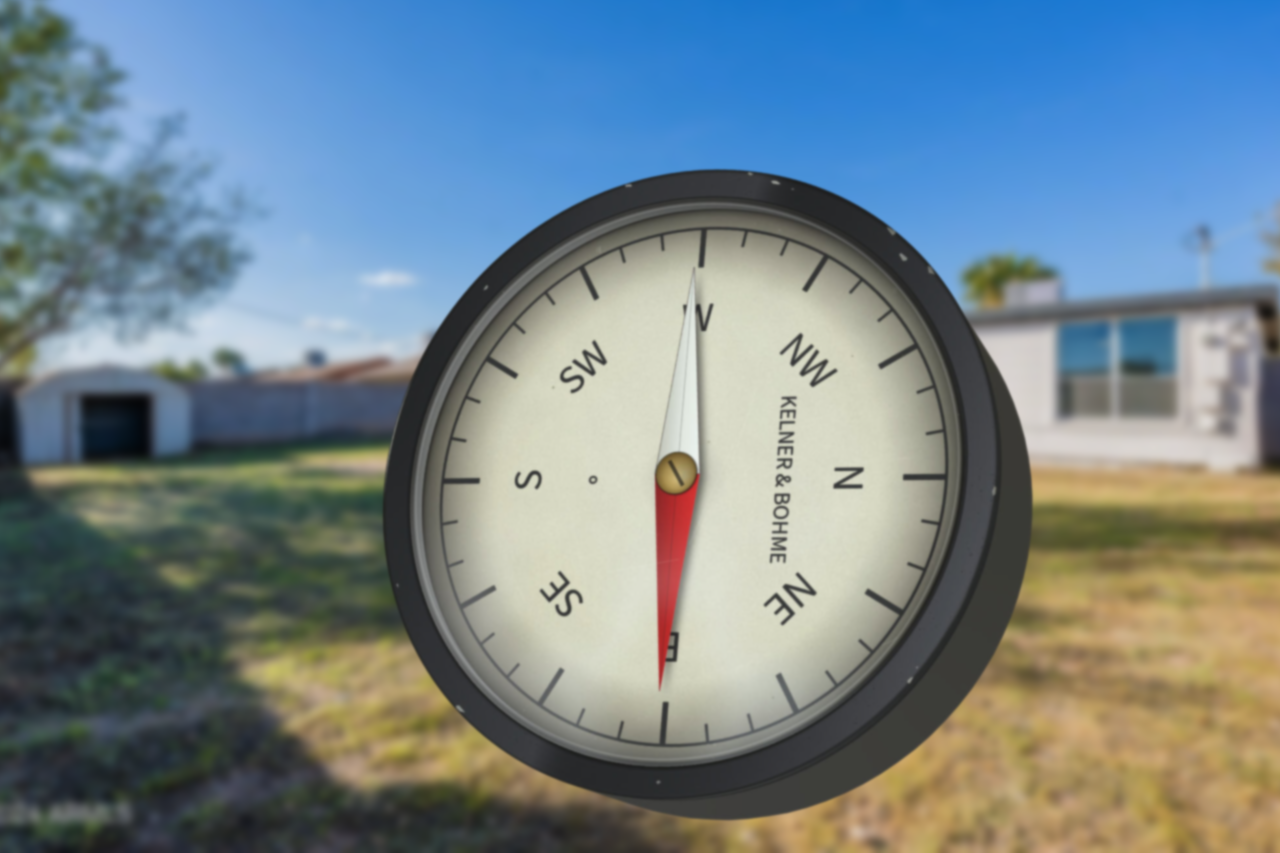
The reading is 90 °
